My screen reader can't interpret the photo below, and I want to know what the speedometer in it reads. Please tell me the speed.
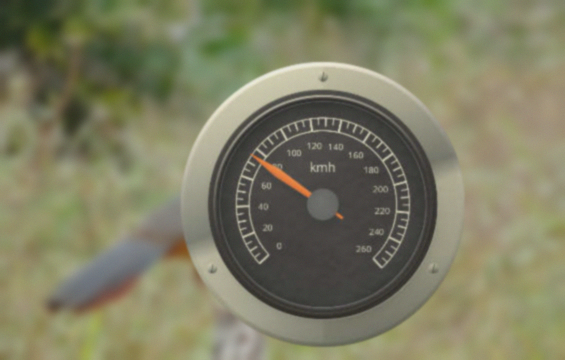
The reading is 75 km/h
